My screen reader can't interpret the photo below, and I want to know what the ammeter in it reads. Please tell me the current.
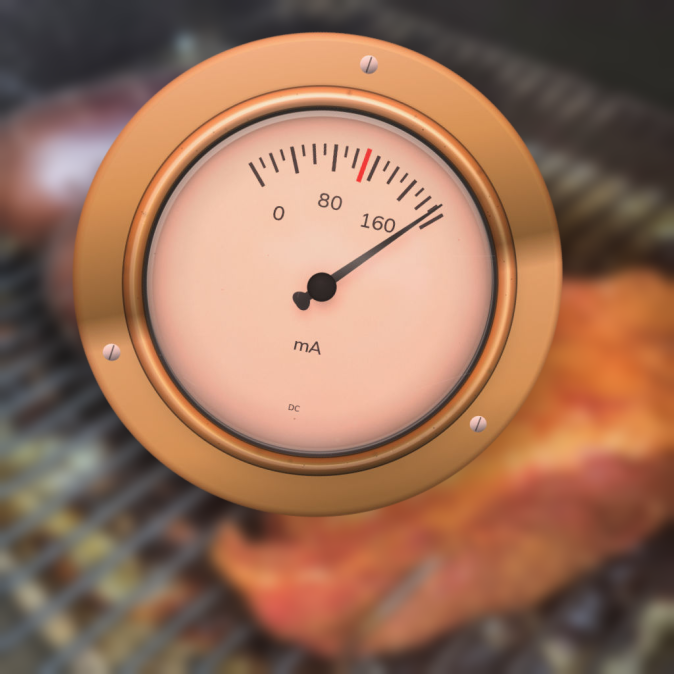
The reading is 190 mA
